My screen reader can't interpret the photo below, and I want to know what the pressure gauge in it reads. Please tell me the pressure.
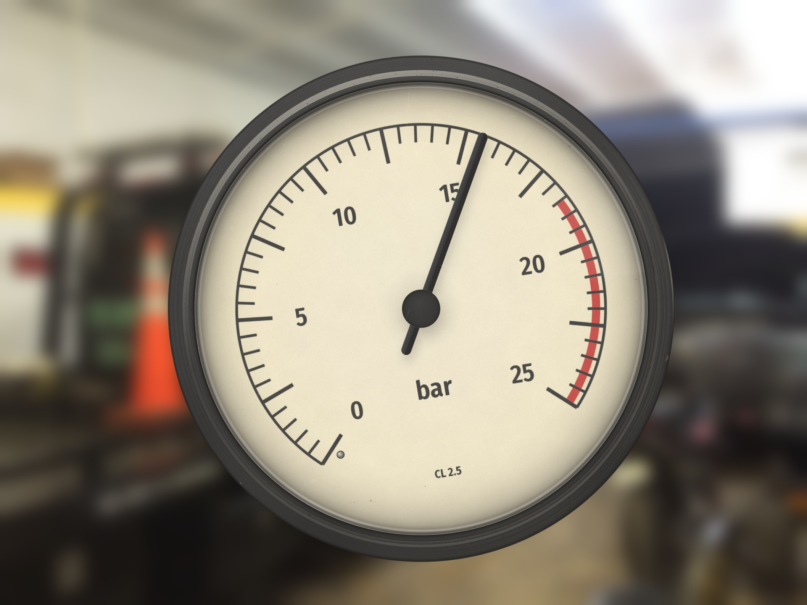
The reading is 15.5 bar
